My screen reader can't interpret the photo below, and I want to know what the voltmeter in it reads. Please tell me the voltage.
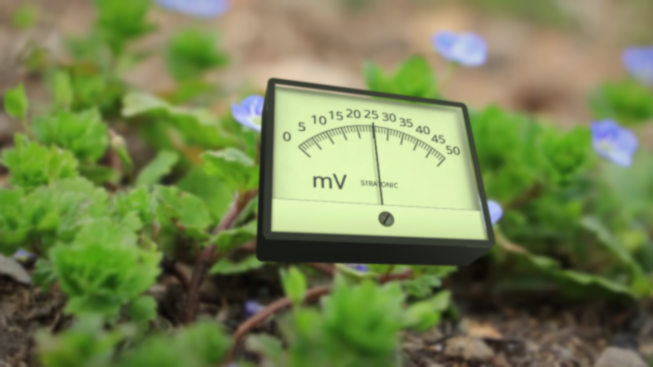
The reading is 25 mV
